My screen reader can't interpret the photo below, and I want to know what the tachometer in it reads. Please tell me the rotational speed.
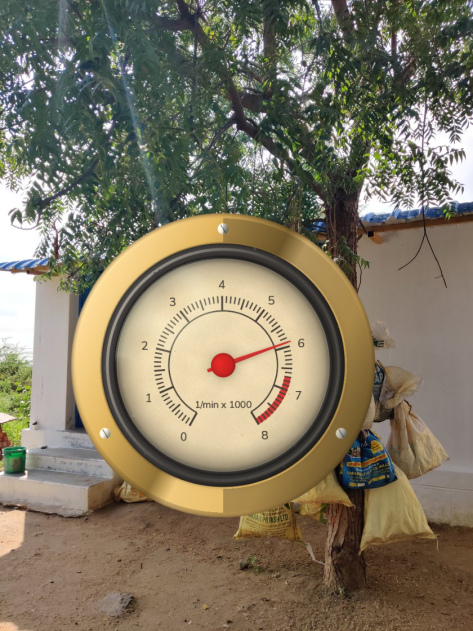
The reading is 5900 rpm
